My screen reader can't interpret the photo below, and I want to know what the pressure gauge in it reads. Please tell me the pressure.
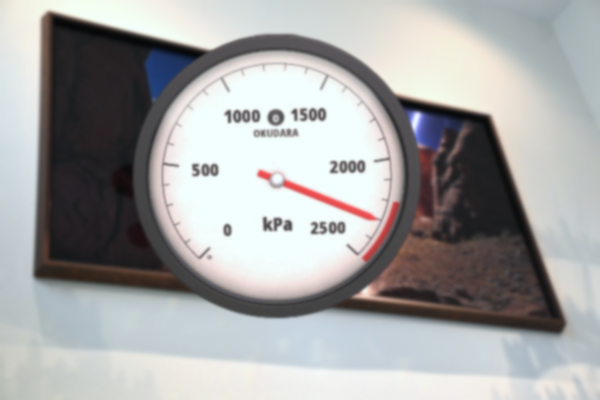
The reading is 2300 kPa
